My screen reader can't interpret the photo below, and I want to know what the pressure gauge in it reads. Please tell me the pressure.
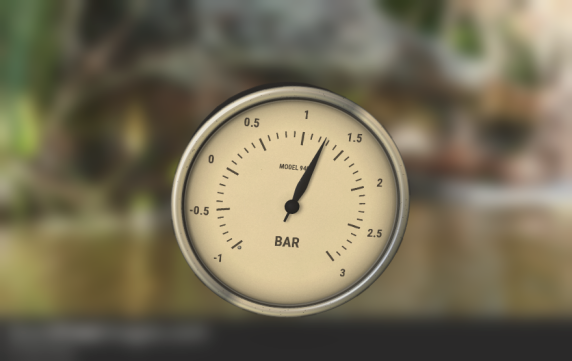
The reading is 1.25 bar
